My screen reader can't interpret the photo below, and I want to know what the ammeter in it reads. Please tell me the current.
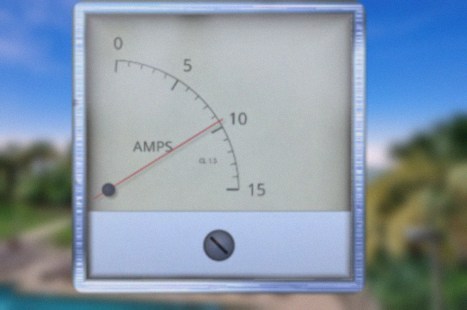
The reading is 9.5 A
